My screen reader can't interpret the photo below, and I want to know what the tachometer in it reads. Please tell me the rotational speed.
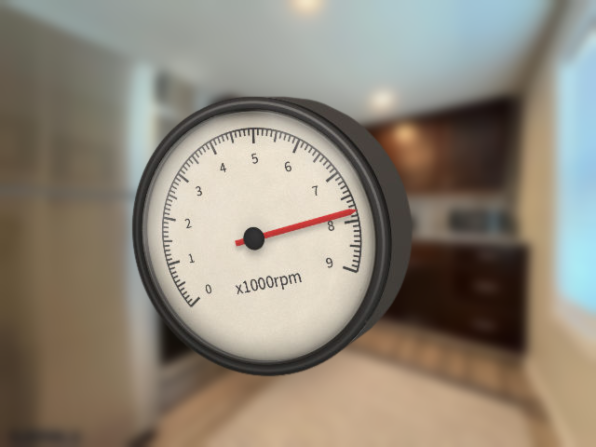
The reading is 7800 rpm
